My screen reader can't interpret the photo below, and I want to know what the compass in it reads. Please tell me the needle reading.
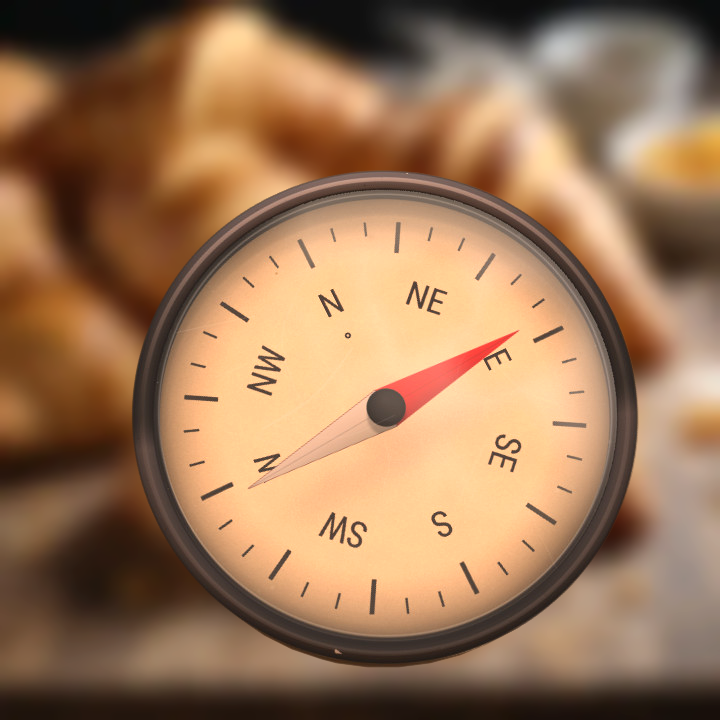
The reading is 85 °
